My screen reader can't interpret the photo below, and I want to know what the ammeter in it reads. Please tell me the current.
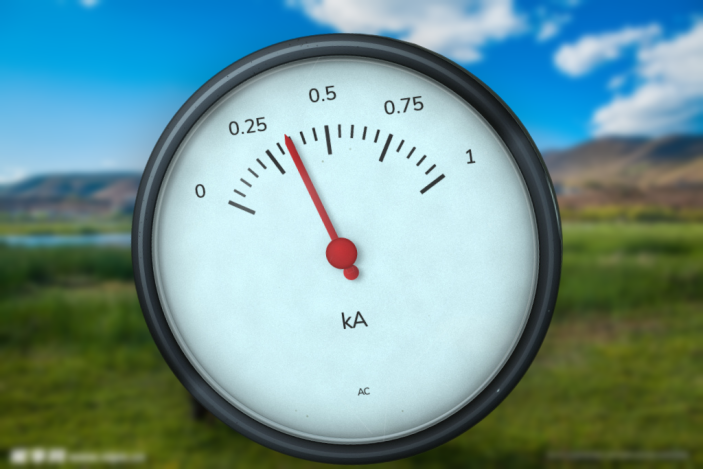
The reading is 0.35 kA
